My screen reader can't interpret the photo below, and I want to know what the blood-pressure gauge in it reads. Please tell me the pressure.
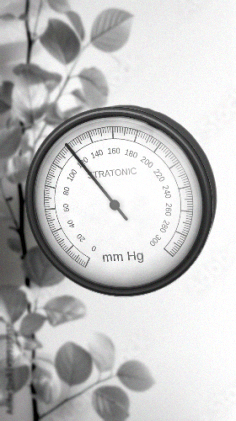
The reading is 120 mmHg
